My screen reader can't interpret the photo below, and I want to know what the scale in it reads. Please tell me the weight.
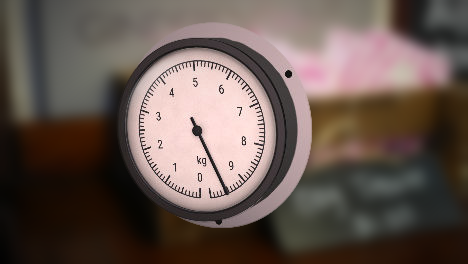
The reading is 9.5 kg
